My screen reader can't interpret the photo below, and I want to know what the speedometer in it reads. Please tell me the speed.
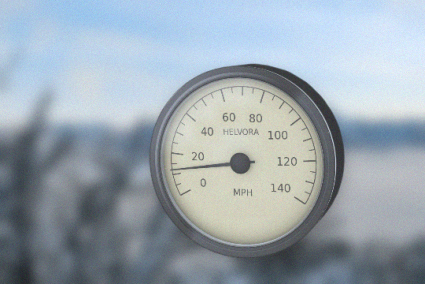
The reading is 12.5 mph
